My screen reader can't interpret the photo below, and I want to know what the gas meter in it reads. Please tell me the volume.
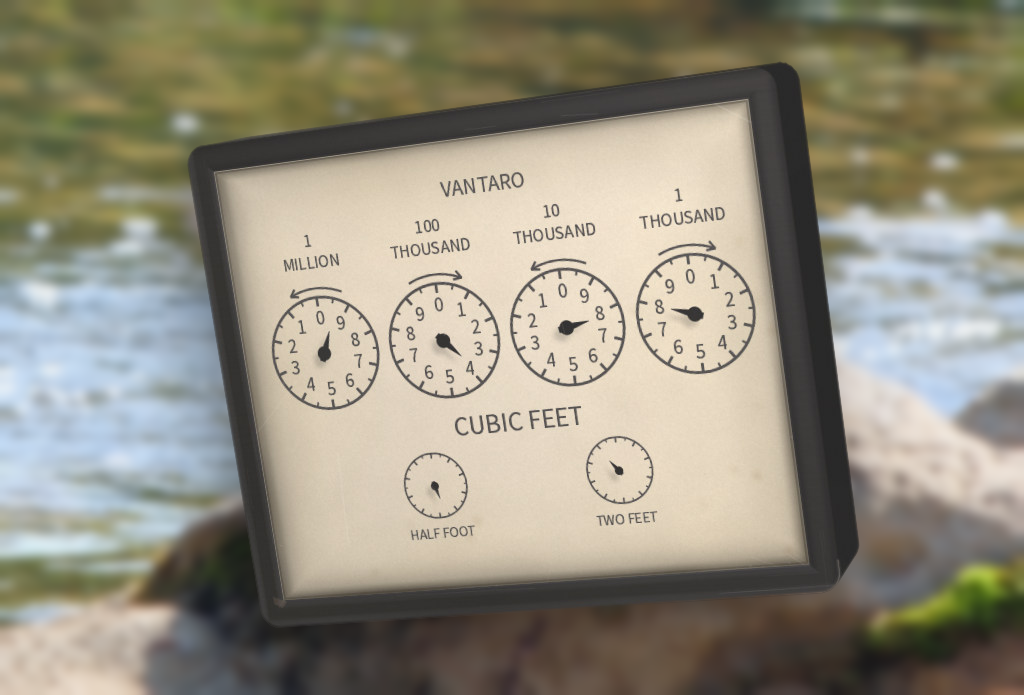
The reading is 937800 ft³
